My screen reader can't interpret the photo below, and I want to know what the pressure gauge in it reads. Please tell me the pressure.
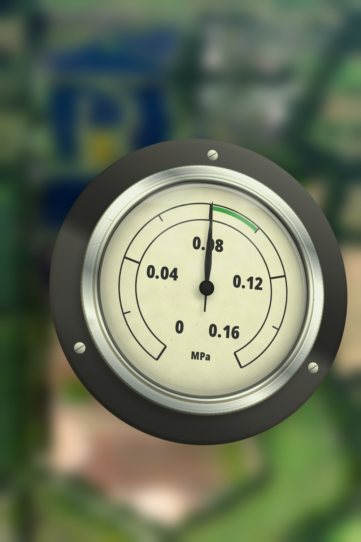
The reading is 0.08 MPa
